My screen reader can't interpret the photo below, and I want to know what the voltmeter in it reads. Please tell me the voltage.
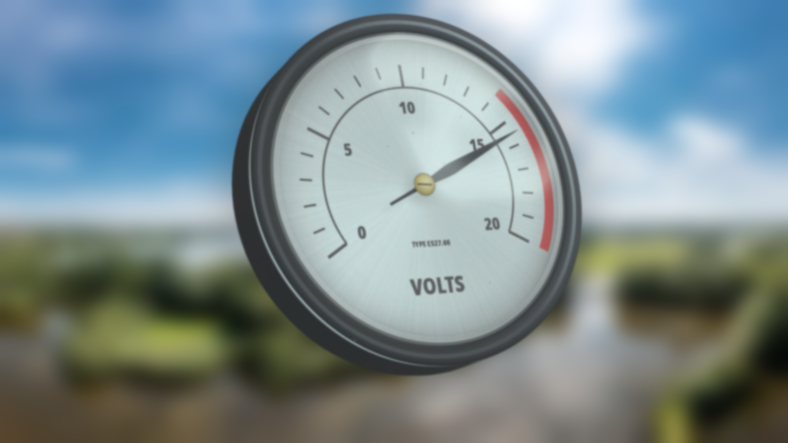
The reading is 15.5 V
